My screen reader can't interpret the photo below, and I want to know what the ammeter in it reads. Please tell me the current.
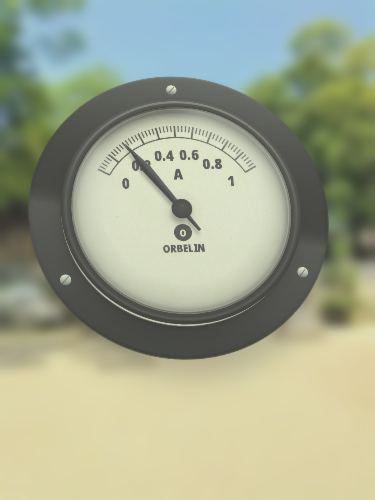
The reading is 0.2 A
